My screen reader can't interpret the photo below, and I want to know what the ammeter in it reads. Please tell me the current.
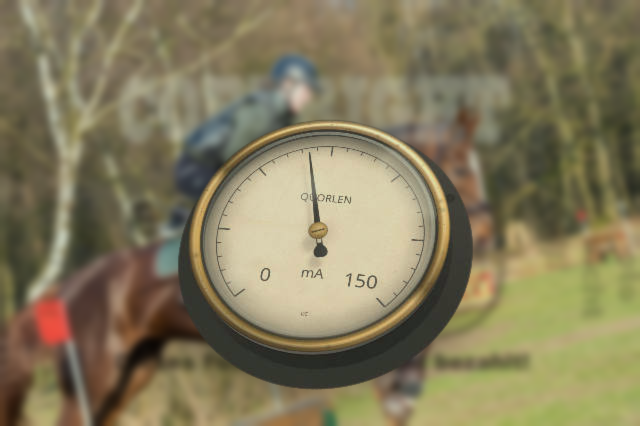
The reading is 67.5 mA
